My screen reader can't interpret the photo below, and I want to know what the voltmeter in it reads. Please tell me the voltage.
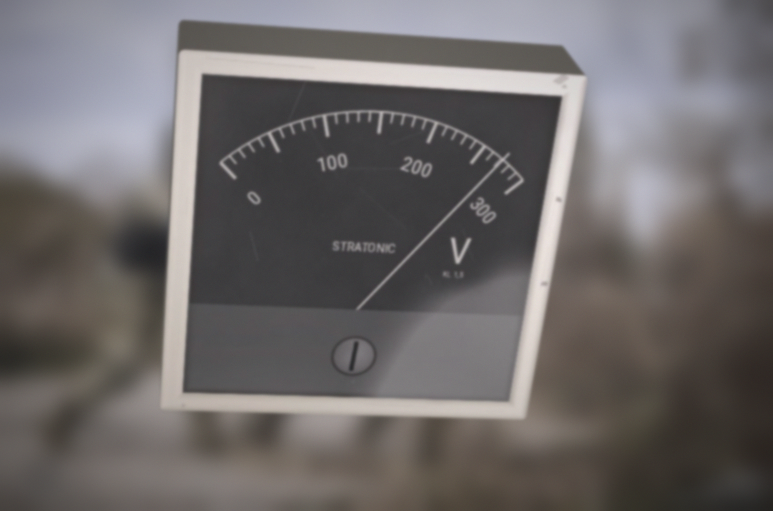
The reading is 270 V
